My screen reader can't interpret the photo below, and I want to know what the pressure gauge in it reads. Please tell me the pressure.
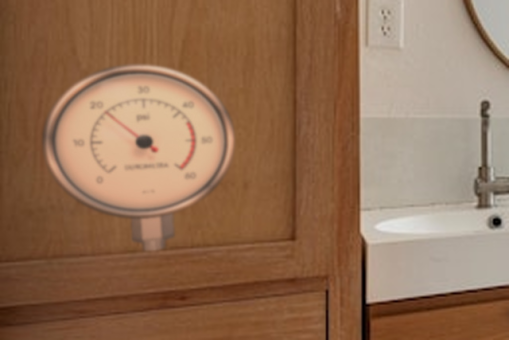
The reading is 20 psi
